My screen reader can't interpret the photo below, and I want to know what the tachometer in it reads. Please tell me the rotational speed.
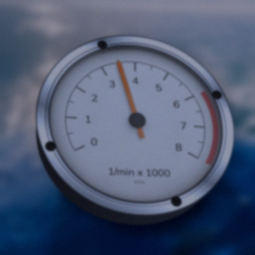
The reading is 3500 rpm
